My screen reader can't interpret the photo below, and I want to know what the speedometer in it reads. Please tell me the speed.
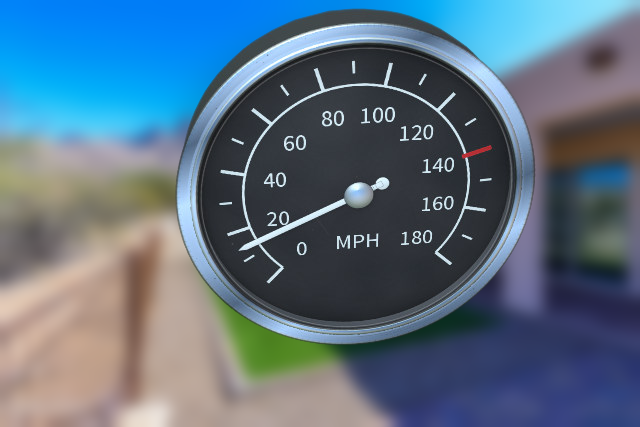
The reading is 15 mph
